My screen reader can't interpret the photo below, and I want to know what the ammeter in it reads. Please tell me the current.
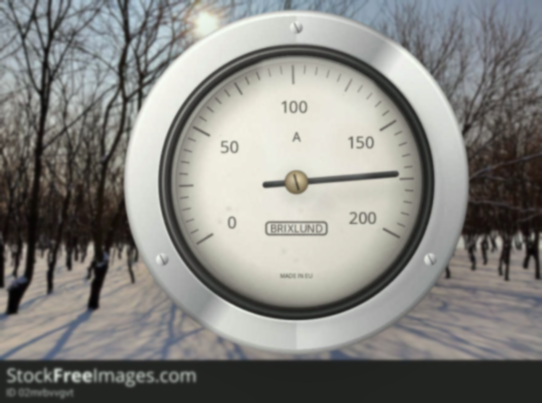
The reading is 172.5 A
